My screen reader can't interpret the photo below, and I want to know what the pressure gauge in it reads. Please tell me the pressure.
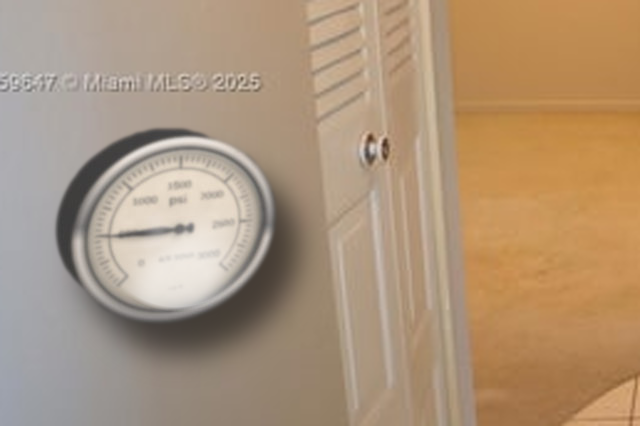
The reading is 500 psi
